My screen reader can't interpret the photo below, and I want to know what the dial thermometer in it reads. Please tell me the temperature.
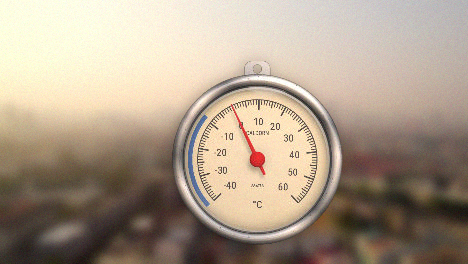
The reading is 0 °C
